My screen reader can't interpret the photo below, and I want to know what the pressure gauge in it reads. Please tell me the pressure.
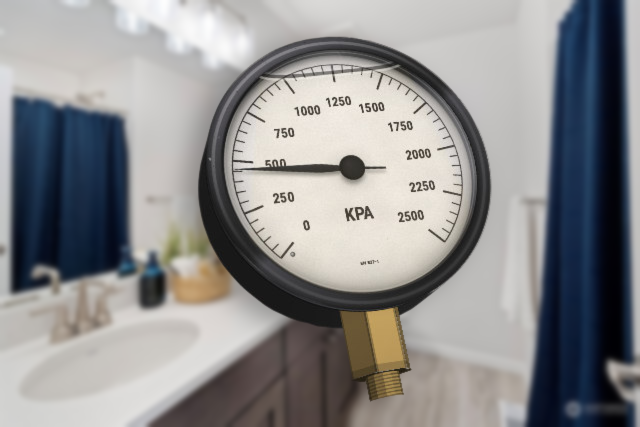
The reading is 450 kPa
